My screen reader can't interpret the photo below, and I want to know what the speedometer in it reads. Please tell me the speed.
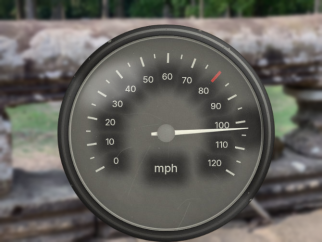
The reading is 102.5 mph
